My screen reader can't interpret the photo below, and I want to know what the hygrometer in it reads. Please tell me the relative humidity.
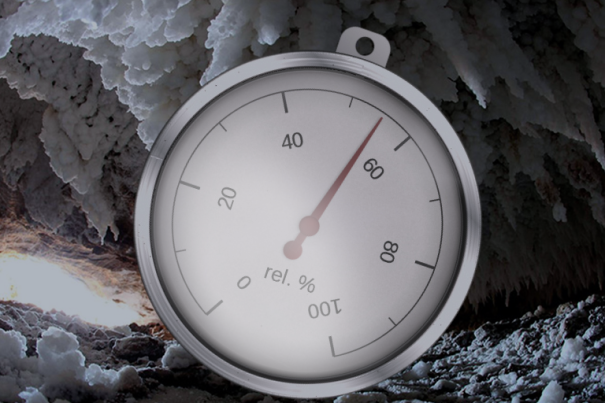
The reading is 55 %
